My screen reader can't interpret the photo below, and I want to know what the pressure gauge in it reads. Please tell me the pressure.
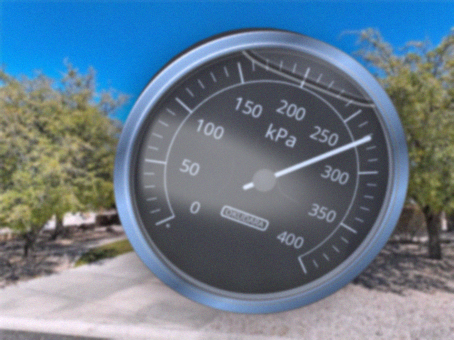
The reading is 270 kPa
